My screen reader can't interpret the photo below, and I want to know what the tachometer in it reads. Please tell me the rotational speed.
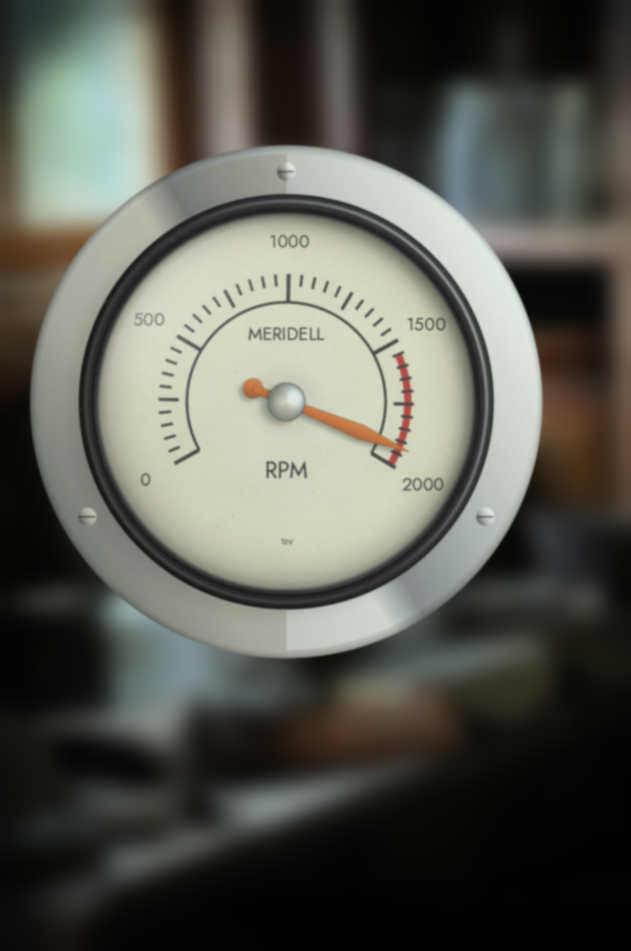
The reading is 1925 rpm
